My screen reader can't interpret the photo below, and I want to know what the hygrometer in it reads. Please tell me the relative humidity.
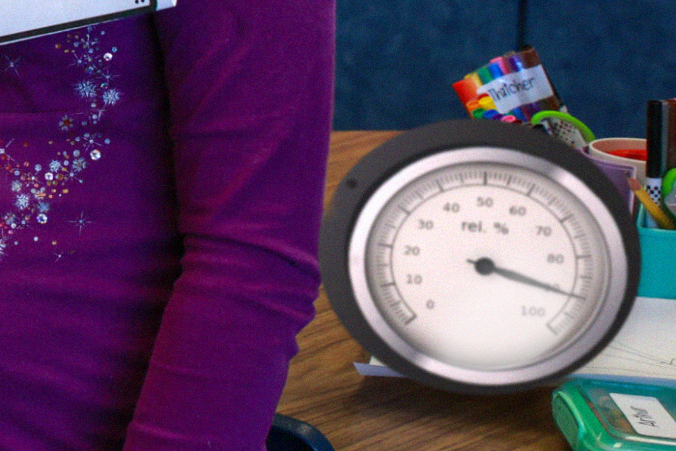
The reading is 90 %
